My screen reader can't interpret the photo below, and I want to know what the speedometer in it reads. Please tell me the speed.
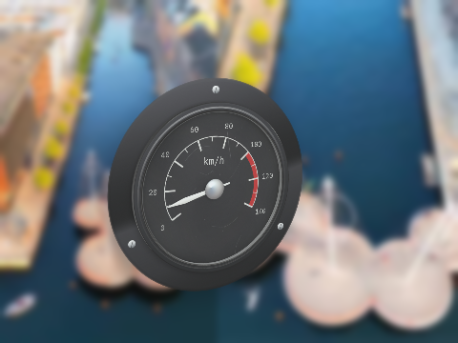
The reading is 10 km/h
